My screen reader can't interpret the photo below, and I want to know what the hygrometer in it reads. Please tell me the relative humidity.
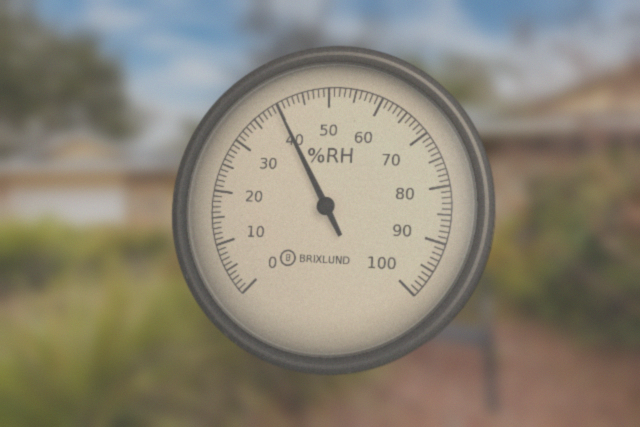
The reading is 40 %
